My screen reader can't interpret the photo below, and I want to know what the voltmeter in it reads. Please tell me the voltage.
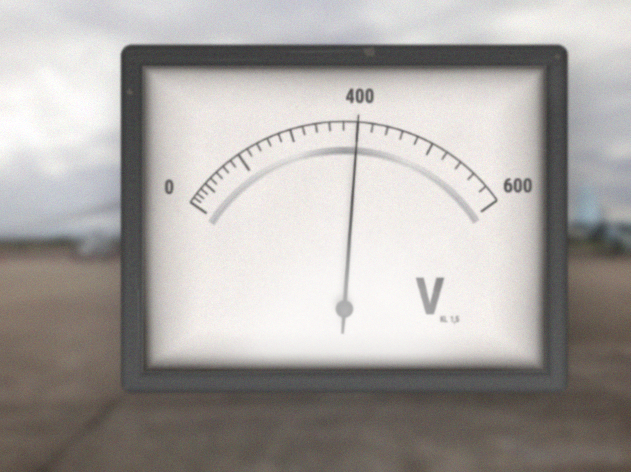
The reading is 400 V
